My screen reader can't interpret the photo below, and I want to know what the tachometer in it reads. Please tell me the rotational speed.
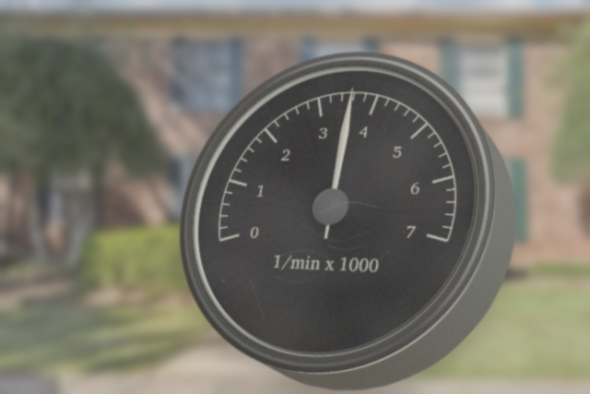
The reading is 3600 rpm
